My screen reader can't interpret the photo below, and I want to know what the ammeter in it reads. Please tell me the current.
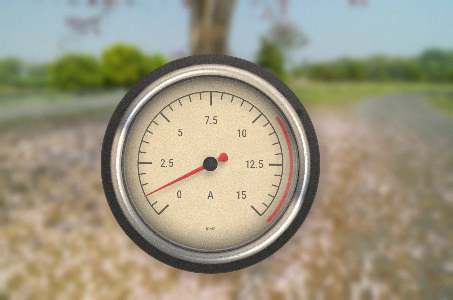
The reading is 1 A
